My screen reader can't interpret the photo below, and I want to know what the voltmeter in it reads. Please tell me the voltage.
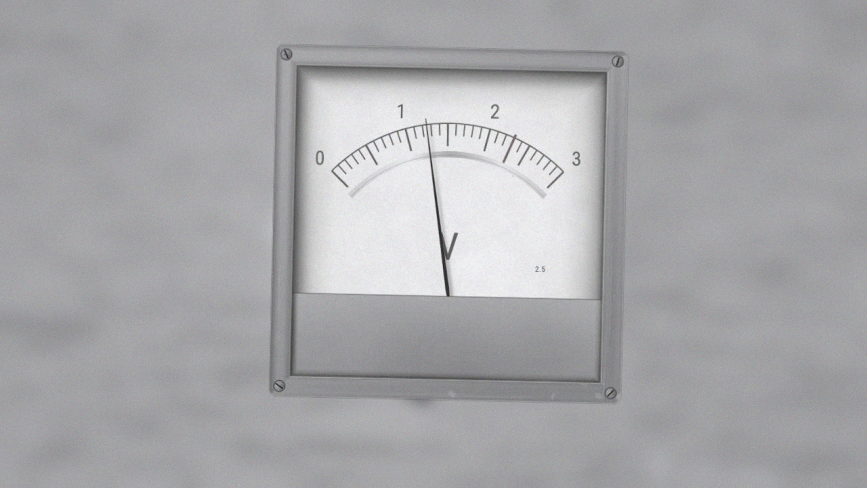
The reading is 1.25 V
